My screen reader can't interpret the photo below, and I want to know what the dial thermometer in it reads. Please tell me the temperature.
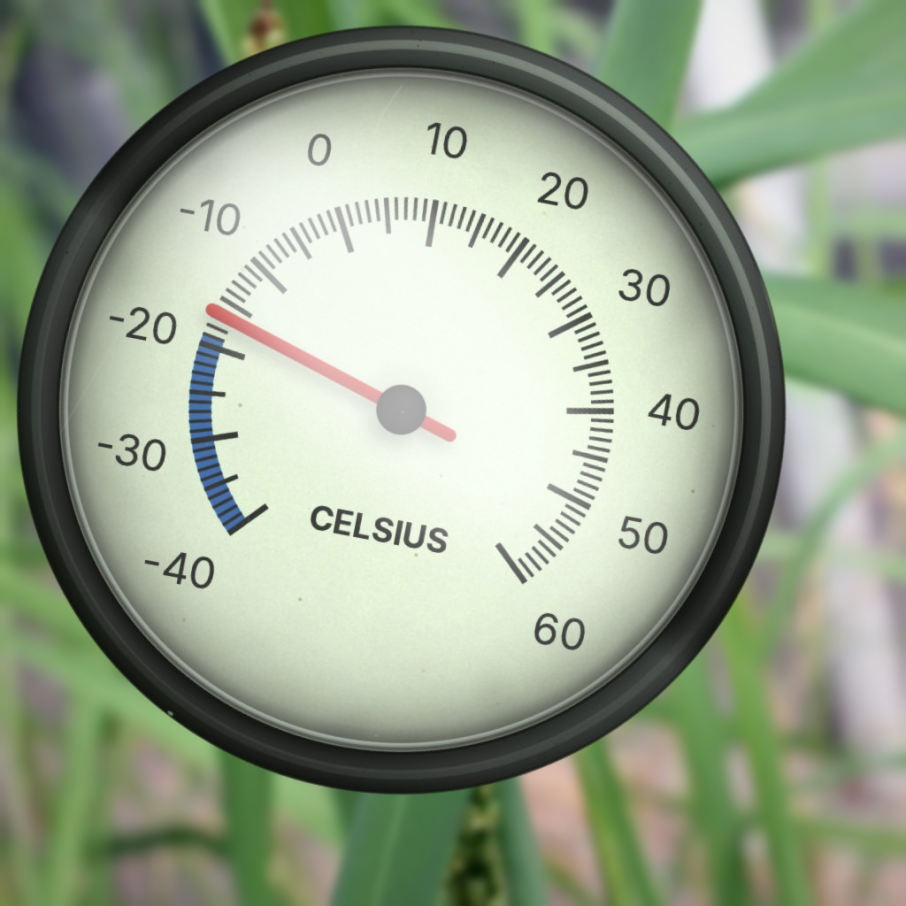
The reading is -16.5 °C
